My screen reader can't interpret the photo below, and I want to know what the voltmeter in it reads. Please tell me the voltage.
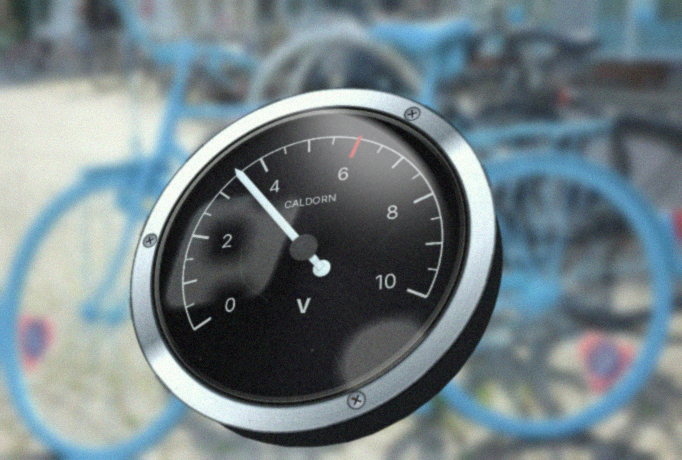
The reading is 3.5 V
